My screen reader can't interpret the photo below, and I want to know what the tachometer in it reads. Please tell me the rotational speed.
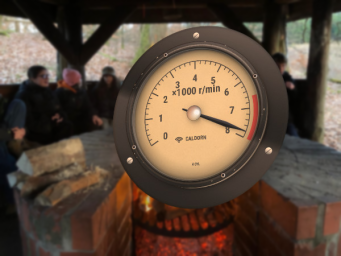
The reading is 7800 rpm
